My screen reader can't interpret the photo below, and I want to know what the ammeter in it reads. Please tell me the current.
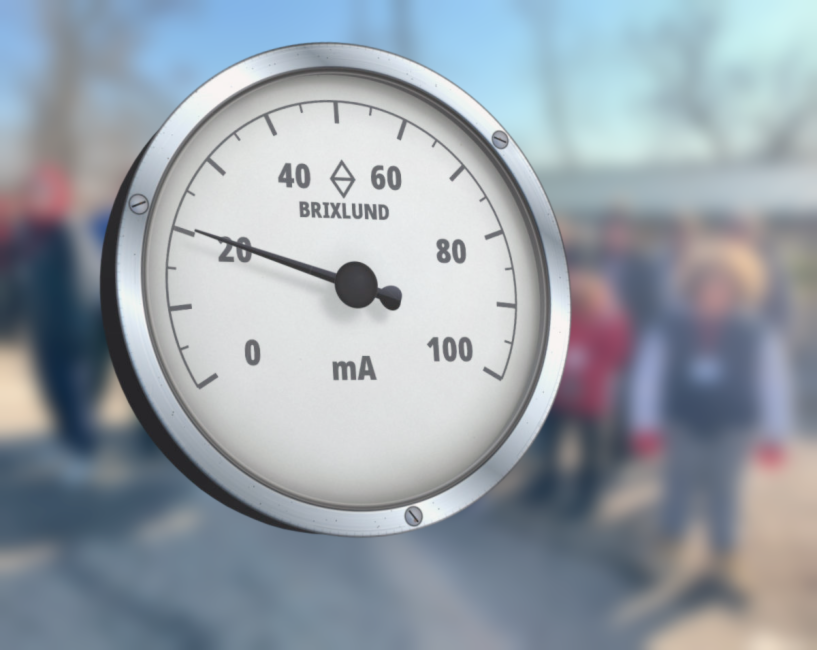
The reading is 20 mA
